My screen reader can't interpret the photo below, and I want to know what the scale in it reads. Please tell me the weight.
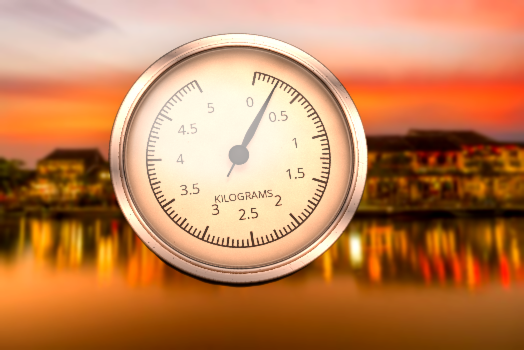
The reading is 0.25 kg
